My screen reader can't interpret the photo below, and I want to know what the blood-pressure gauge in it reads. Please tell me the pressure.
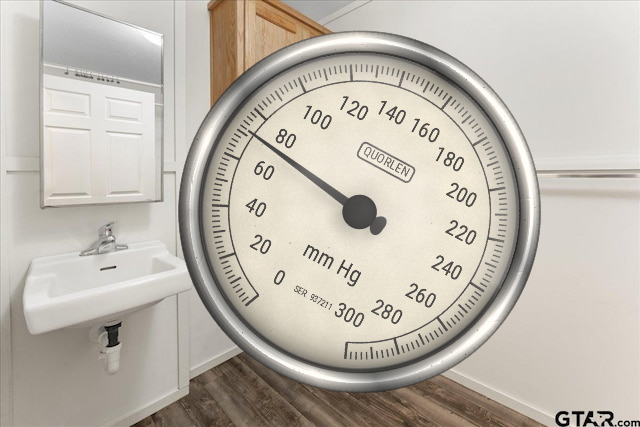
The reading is 72 mmHg
